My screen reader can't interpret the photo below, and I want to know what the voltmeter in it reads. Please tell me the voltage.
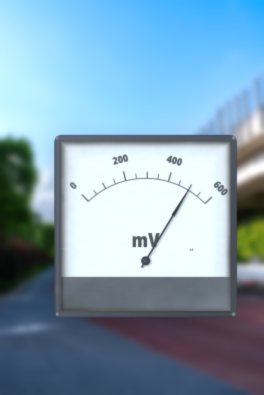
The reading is 500 mV
